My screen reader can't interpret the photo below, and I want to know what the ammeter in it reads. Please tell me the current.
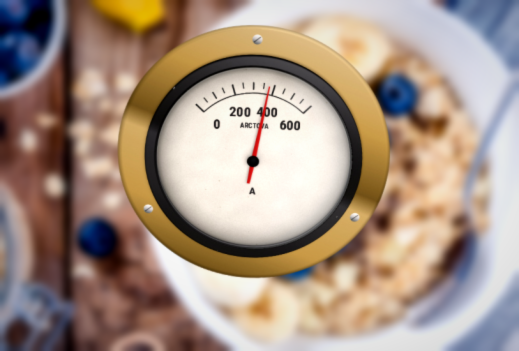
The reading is 375 A
